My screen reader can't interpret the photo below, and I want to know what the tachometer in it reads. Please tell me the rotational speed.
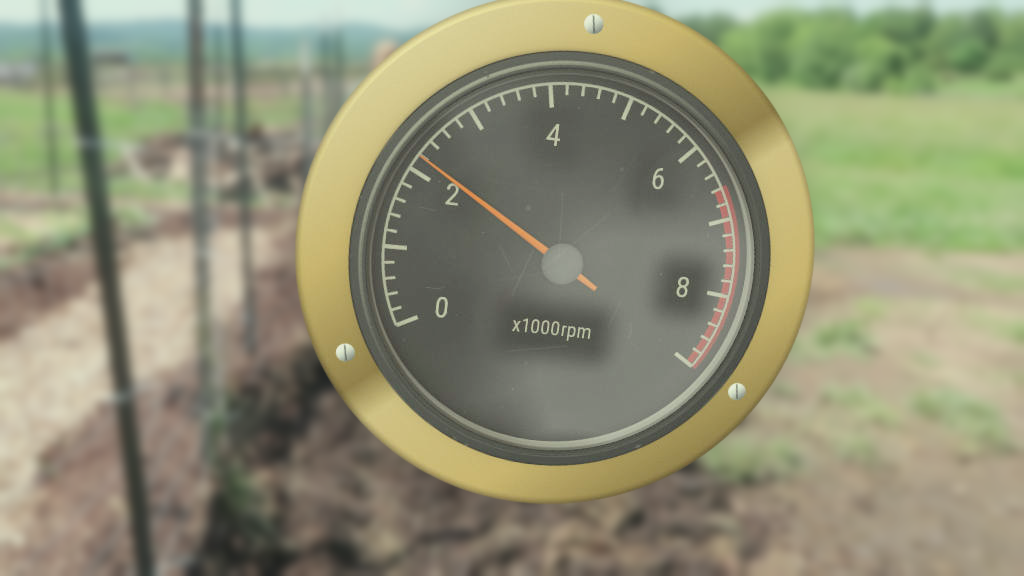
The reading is 2200 rpm
